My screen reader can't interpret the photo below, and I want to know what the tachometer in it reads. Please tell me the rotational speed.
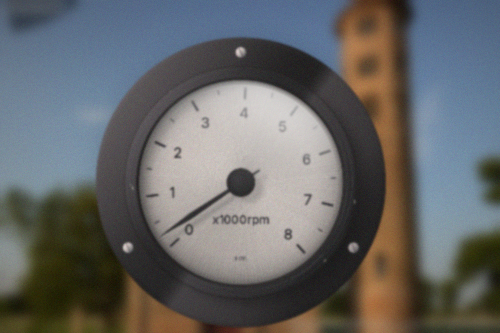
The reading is 250 rpm
